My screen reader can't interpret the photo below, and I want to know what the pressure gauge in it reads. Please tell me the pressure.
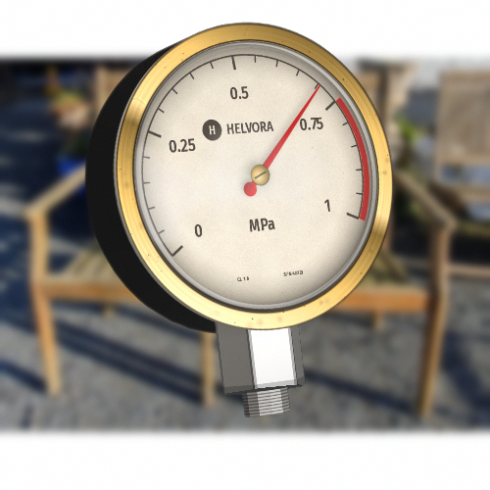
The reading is 0.7 MPa
